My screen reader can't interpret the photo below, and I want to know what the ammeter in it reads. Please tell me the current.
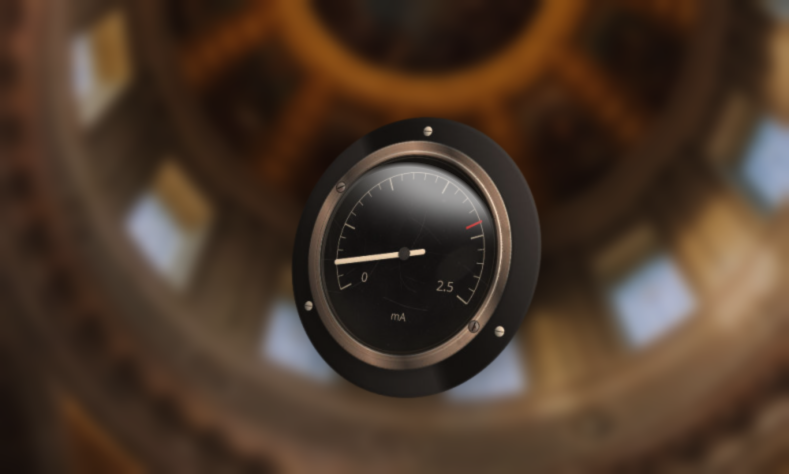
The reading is 0.2 mA
